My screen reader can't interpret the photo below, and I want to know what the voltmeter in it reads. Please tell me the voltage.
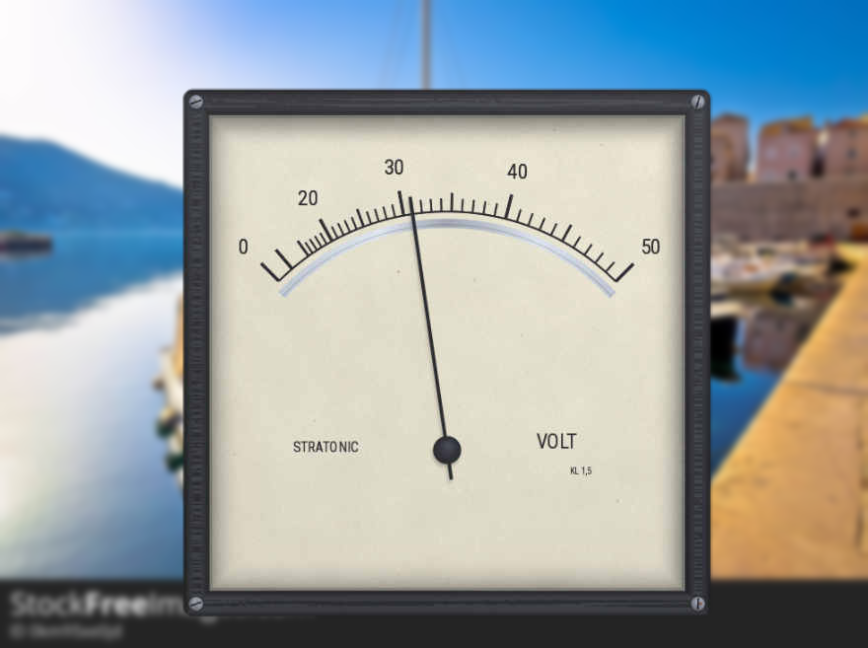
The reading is 31 V
